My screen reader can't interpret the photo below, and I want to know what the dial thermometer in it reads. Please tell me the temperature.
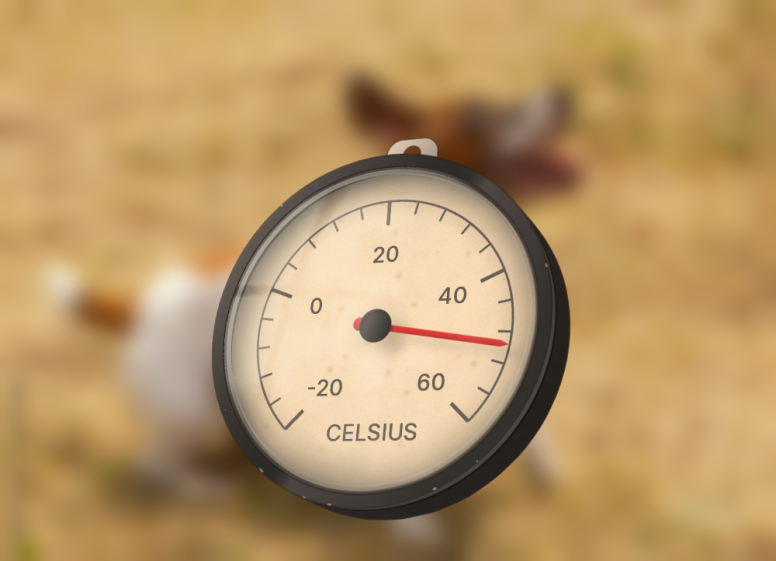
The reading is 50 °C
